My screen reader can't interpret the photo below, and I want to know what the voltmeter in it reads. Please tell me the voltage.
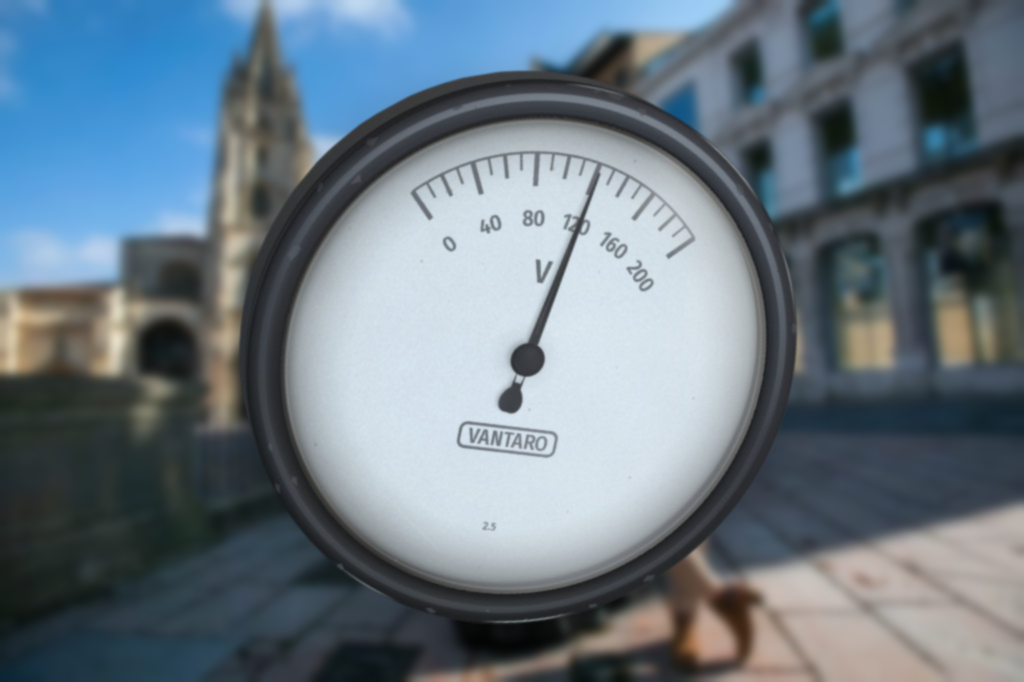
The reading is 120 V
